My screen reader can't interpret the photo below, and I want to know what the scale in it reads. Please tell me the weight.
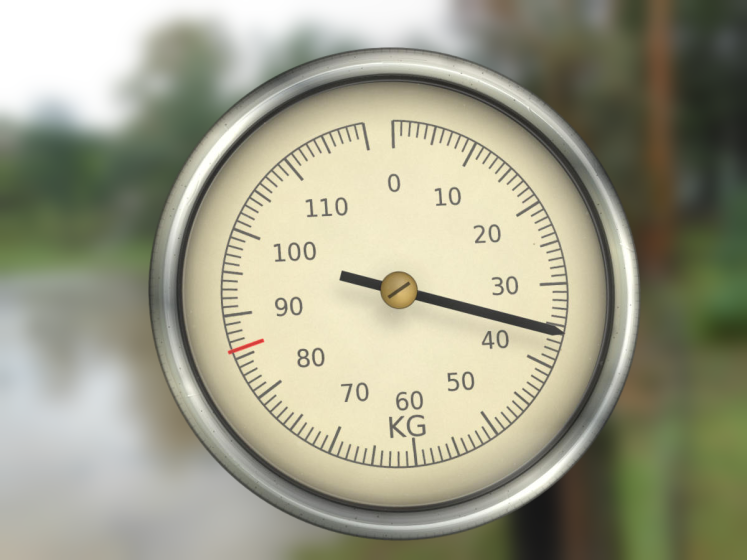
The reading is 36 kg
